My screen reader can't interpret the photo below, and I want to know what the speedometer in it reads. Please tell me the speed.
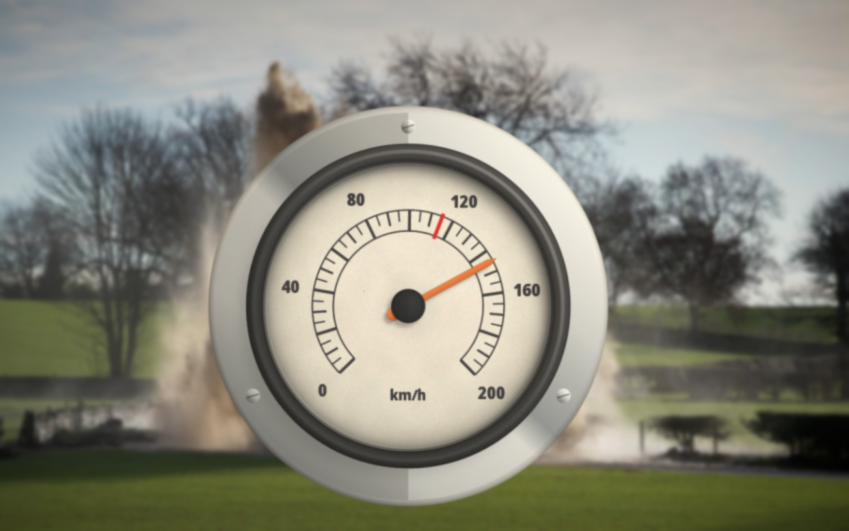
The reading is 145 km/h
